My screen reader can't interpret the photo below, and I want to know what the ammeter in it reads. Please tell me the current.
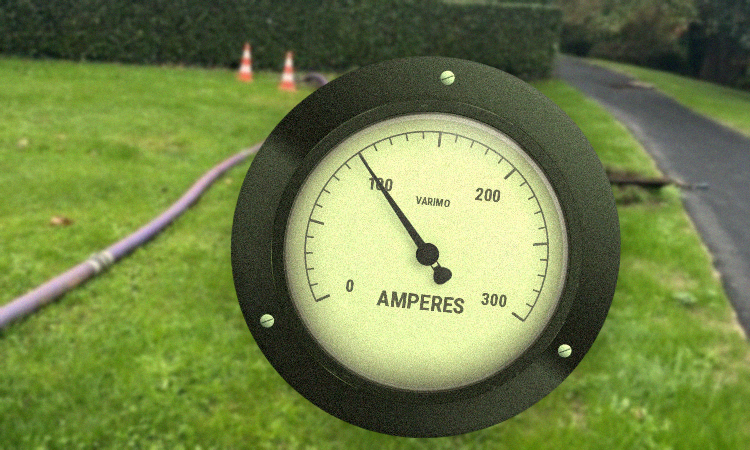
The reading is 100 A
